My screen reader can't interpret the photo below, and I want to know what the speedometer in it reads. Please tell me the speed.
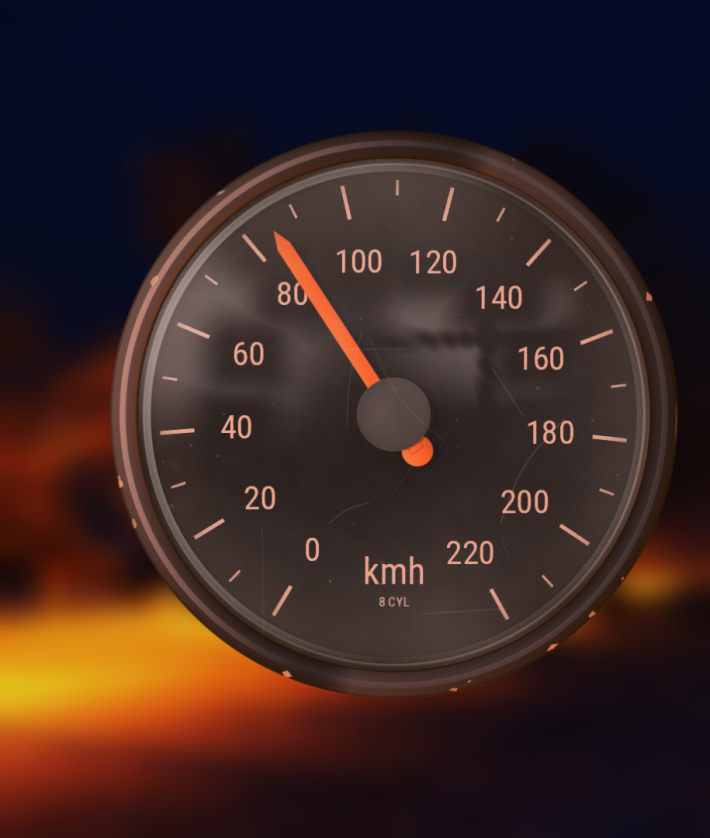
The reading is 85 km/h
